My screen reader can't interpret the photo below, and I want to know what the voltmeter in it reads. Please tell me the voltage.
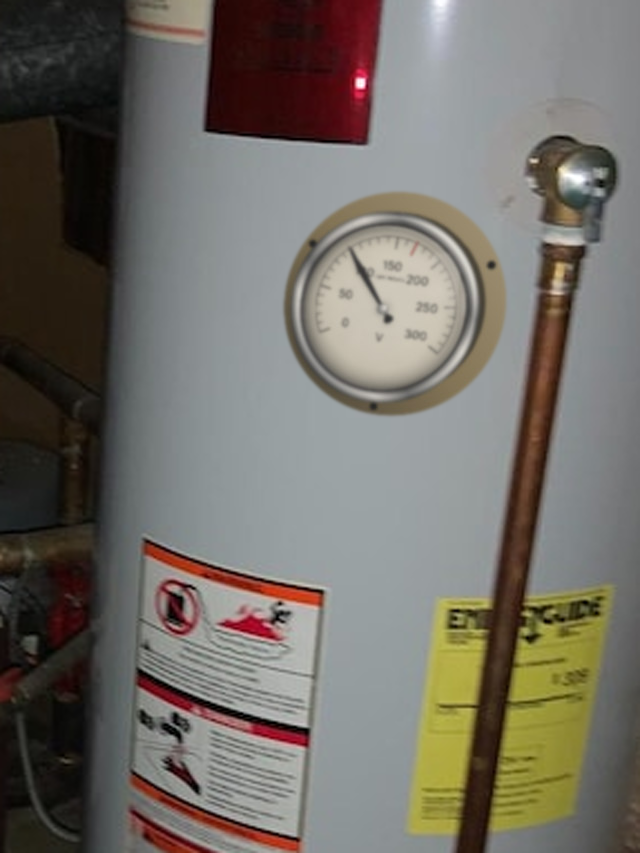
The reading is 100 V
